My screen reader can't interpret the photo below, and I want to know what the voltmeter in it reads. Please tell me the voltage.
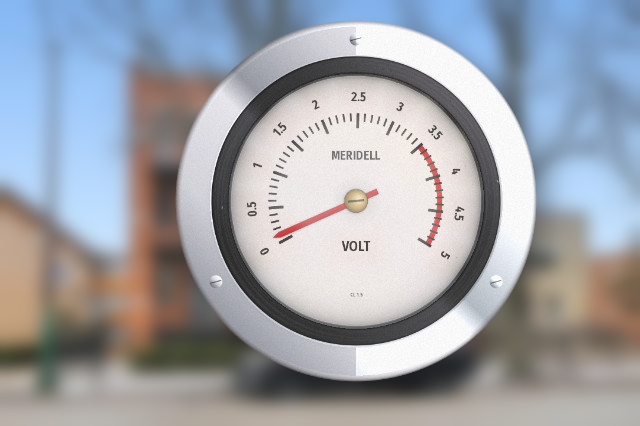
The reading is 0.1 V
